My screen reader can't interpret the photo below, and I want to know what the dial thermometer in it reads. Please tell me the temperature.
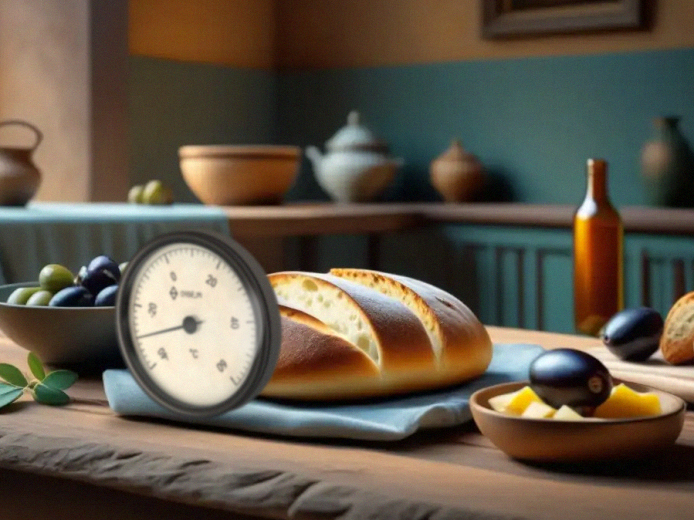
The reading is -30 °C
